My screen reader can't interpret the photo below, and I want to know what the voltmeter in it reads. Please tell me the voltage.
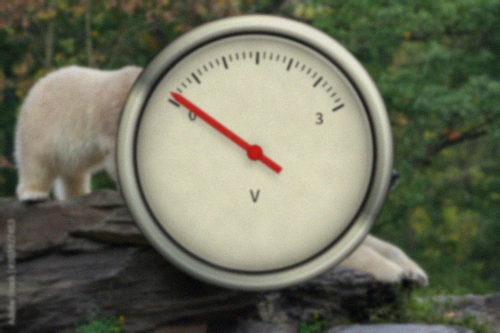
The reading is 0.1 V
